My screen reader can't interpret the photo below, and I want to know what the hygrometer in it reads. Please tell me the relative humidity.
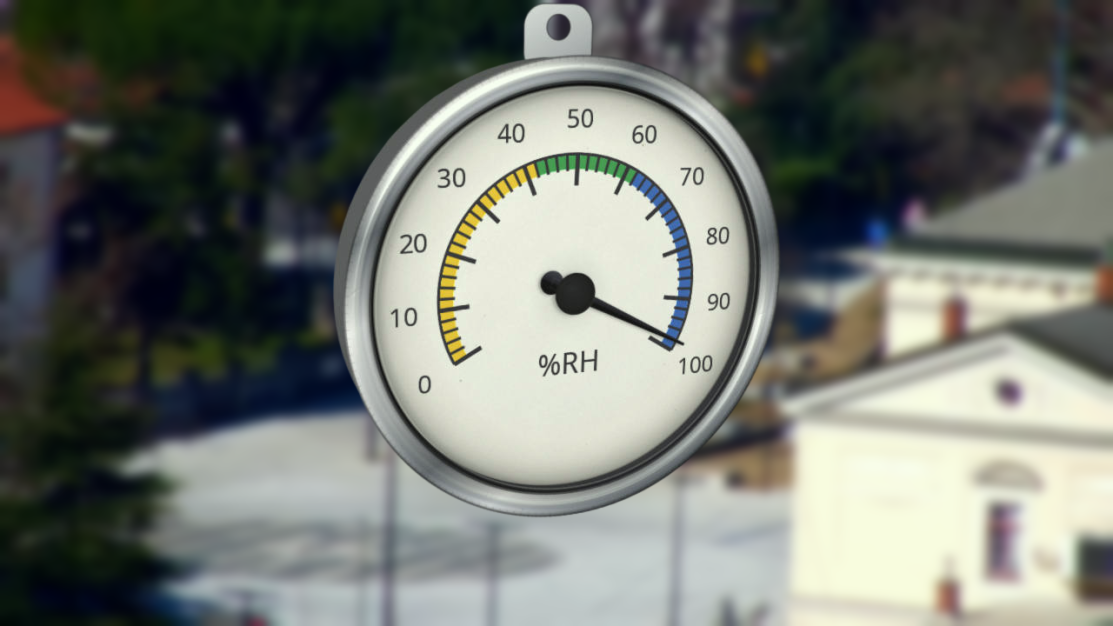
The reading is 98 %
